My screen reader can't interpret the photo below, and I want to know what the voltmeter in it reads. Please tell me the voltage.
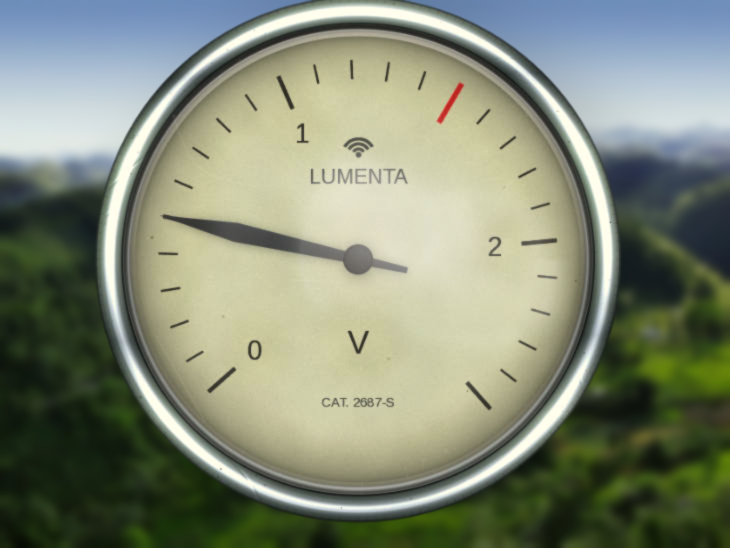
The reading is 0.5 V
